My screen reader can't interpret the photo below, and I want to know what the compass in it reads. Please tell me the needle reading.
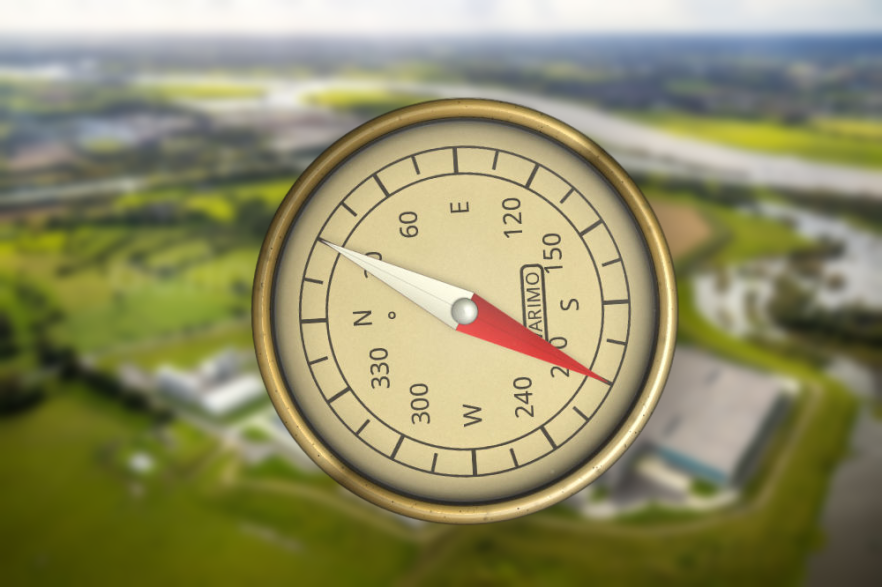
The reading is 210 °
